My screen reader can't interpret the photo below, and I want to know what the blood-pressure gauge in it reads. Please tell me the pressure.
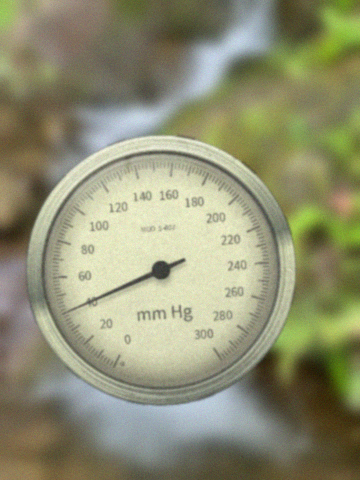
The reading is 40 mmHg
